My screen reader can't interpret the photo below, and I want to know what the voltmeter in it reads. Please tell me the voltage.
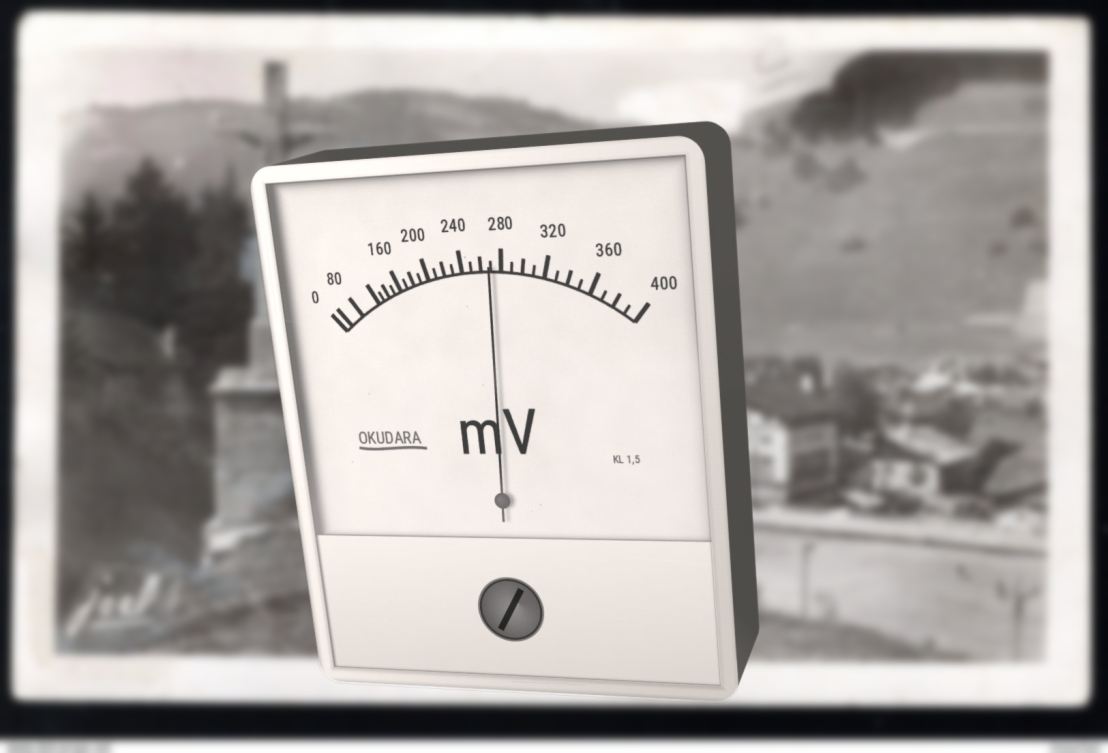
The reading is 270 mV
